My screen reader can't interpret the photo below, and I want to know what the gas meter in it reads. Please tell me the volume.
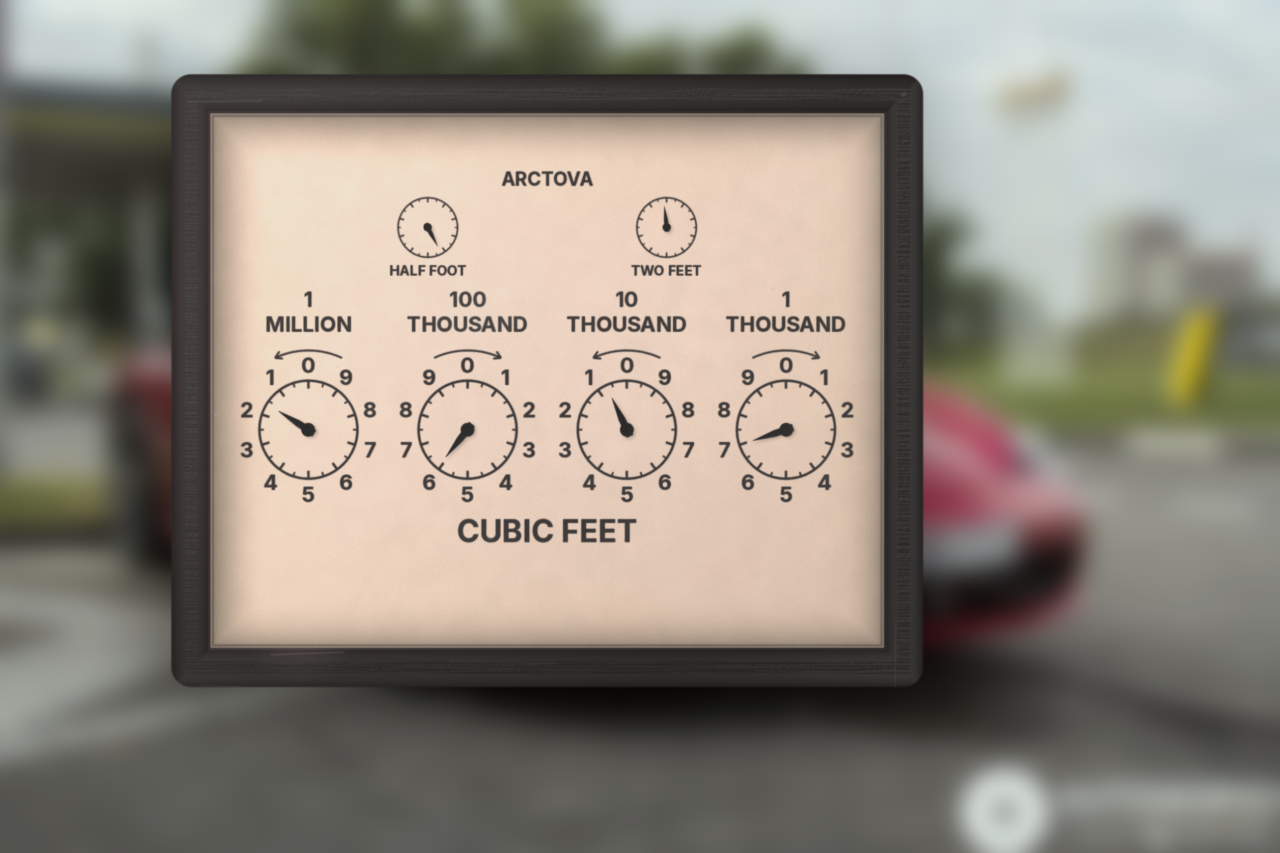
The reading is 160700 ft³
